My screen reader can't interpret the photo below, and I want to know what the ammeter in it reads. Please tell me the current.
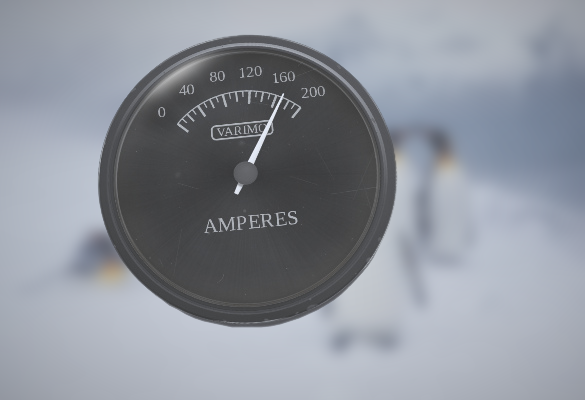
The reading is 170 A
